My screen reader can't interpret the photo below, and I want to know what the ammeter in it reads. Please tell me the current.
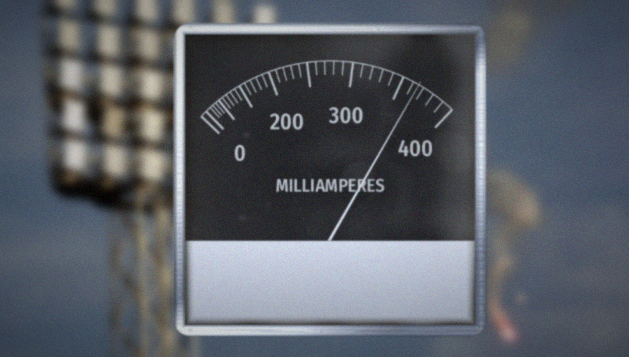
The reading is 365 mA
